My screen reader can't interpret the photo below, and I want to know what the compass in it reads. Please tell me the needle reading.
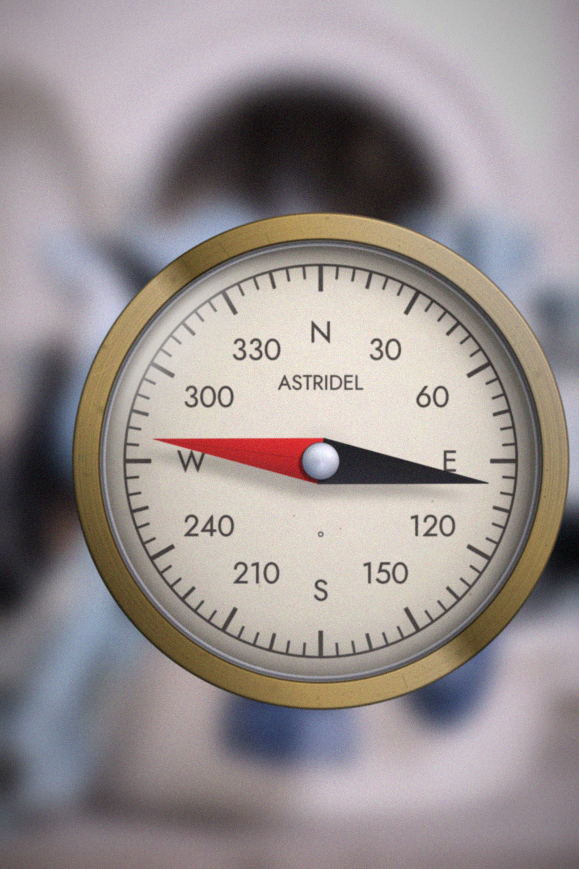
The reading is 277.5 °
